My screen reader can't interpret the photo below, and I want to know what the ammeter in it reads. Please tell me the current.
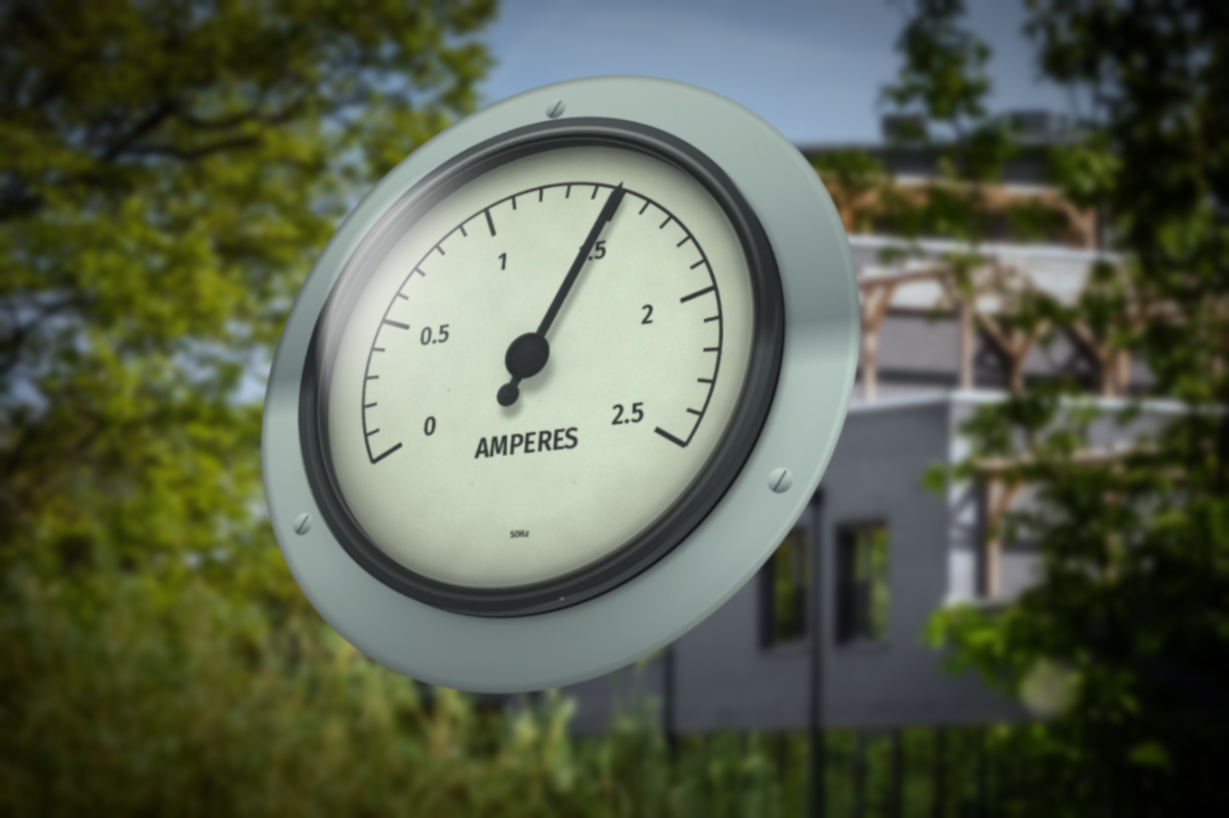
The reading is 1.5 A
